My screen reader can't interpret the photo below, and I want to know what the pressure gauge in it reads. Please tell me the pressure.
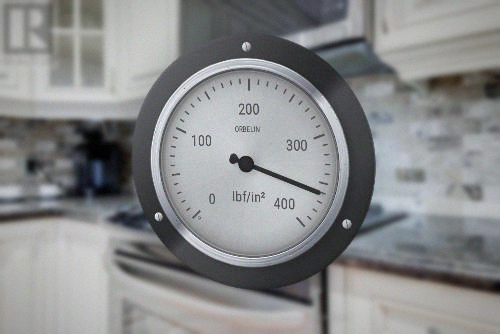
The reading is 360 psi
